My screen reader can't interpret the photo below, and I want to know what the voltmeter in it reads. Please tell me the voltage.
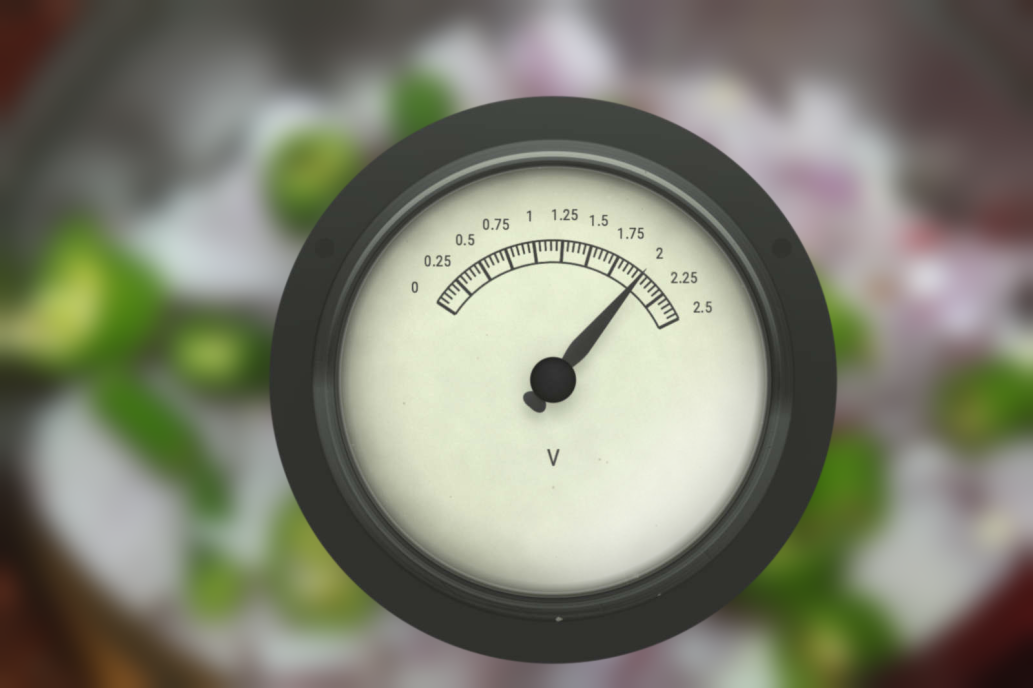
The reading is 2 V
